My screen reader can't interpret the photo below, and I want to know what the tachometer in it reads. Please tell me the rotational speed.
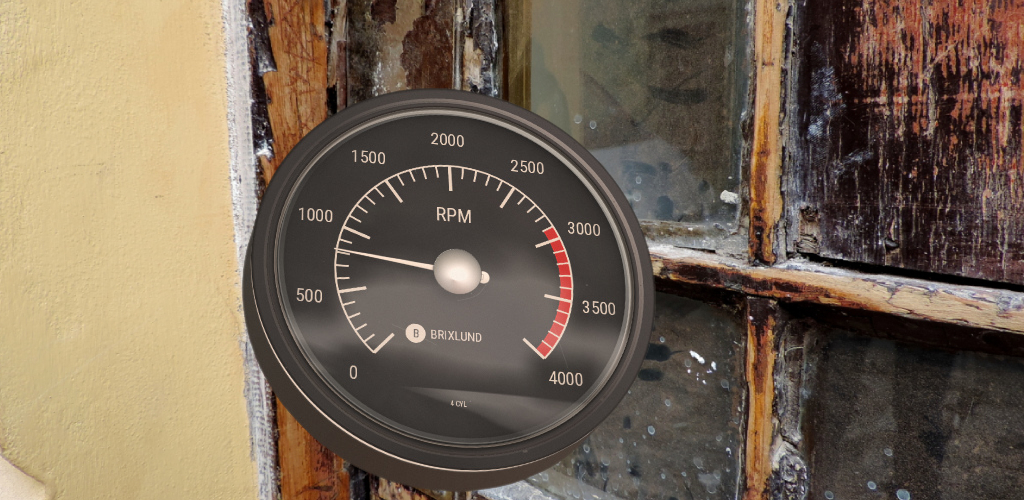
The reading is 800 rpm
